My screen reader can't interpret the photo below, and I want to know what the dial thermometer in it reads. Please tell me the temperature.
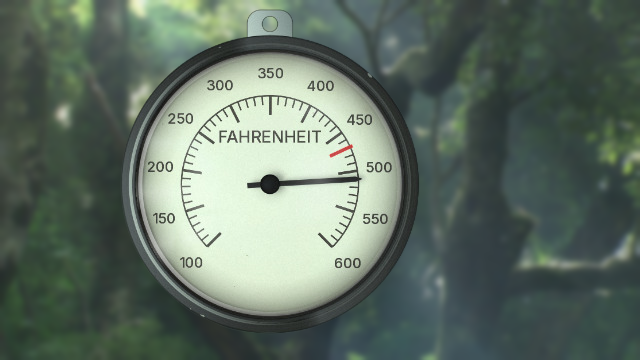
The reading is 510 °F
